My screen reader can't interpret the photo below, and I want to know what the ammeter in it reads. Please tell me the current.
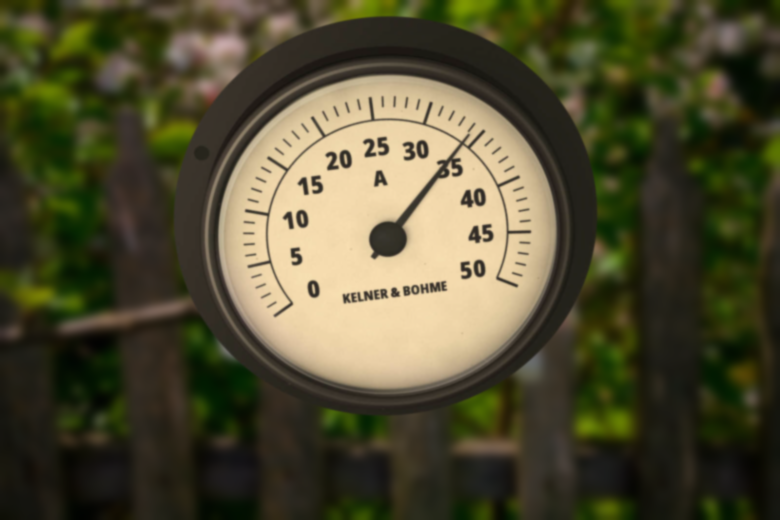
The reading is 34 A
